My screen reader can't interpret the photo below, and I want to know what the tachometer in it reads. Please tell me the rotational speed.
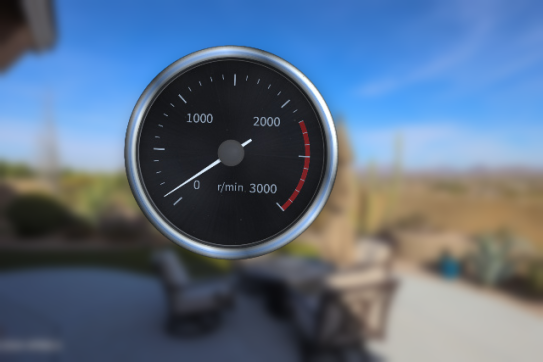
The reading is 100 rpm
